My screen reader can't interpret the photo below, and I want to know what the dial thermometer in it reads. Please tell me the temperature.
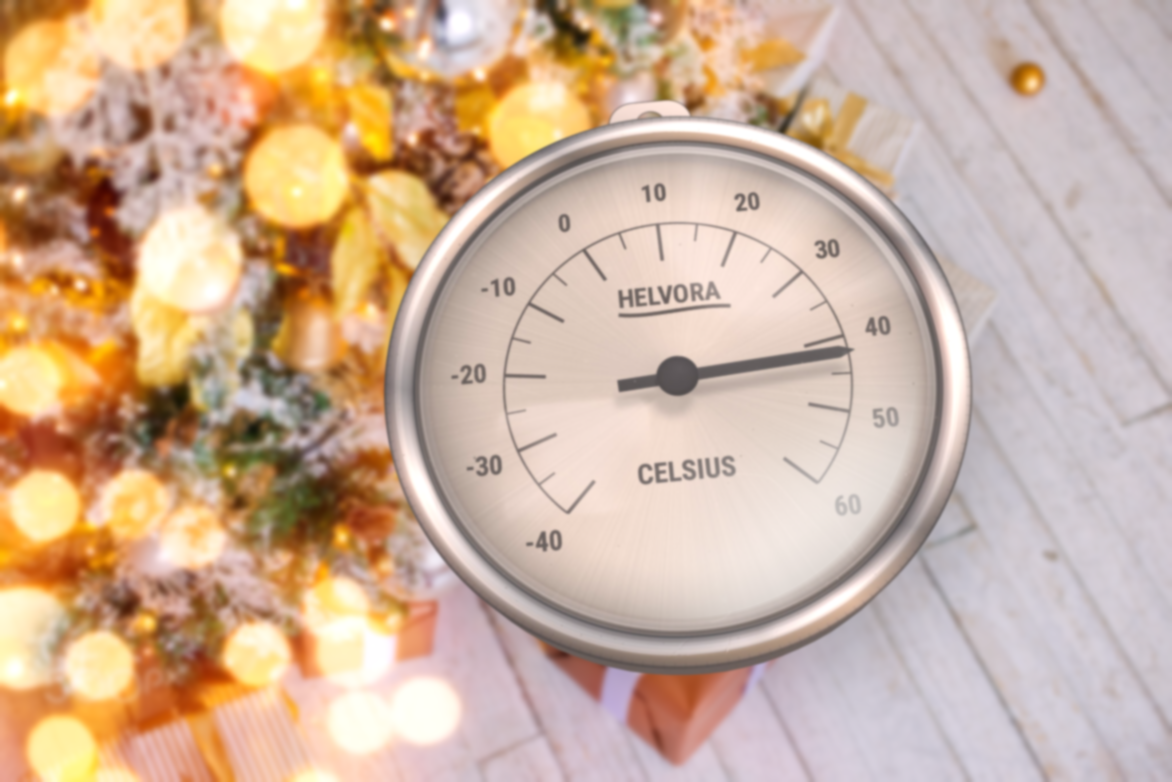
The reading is 42.5 °C
